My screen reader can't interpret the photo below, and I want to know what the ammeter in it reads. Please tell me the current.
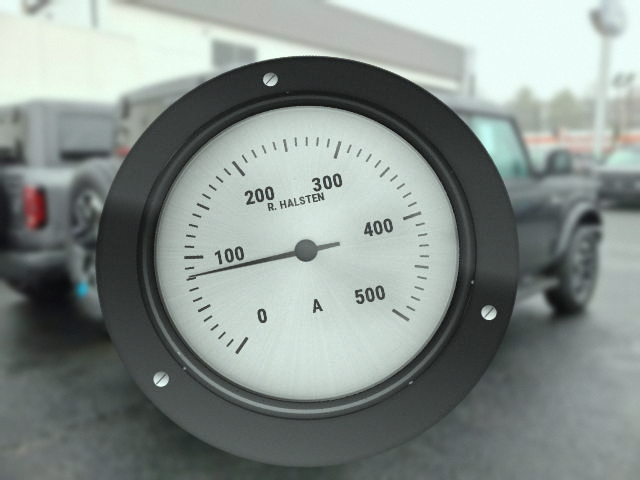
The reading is 80 A
